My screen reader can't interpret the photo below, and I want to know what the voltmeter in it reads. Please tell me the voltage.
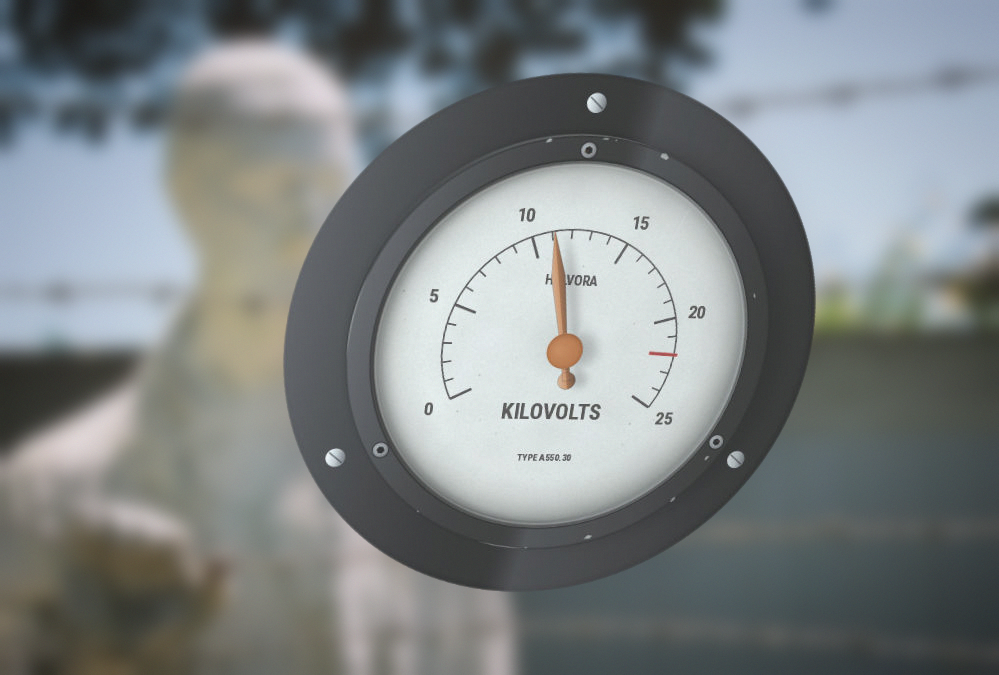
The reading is 11 kV
